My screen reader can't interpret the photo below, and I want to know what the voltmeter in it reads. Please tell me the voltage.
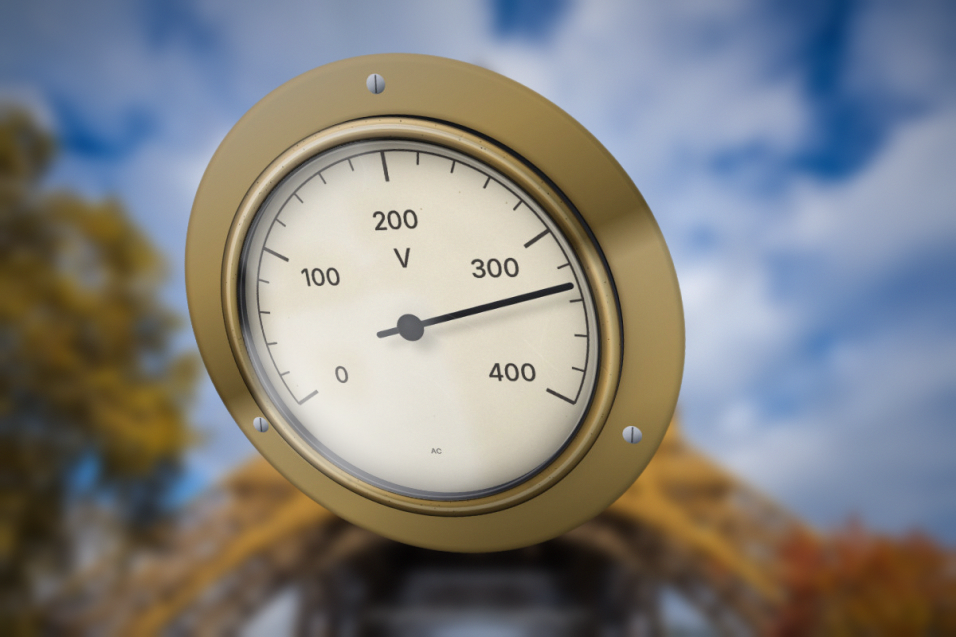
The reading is 330 V
